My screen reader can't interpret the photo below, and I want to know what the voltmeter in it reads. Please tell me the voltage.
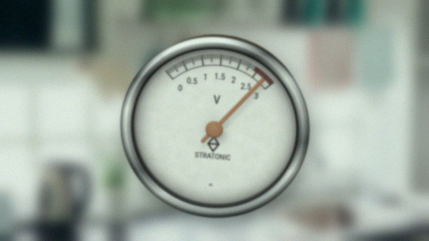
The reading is 2.75 V
